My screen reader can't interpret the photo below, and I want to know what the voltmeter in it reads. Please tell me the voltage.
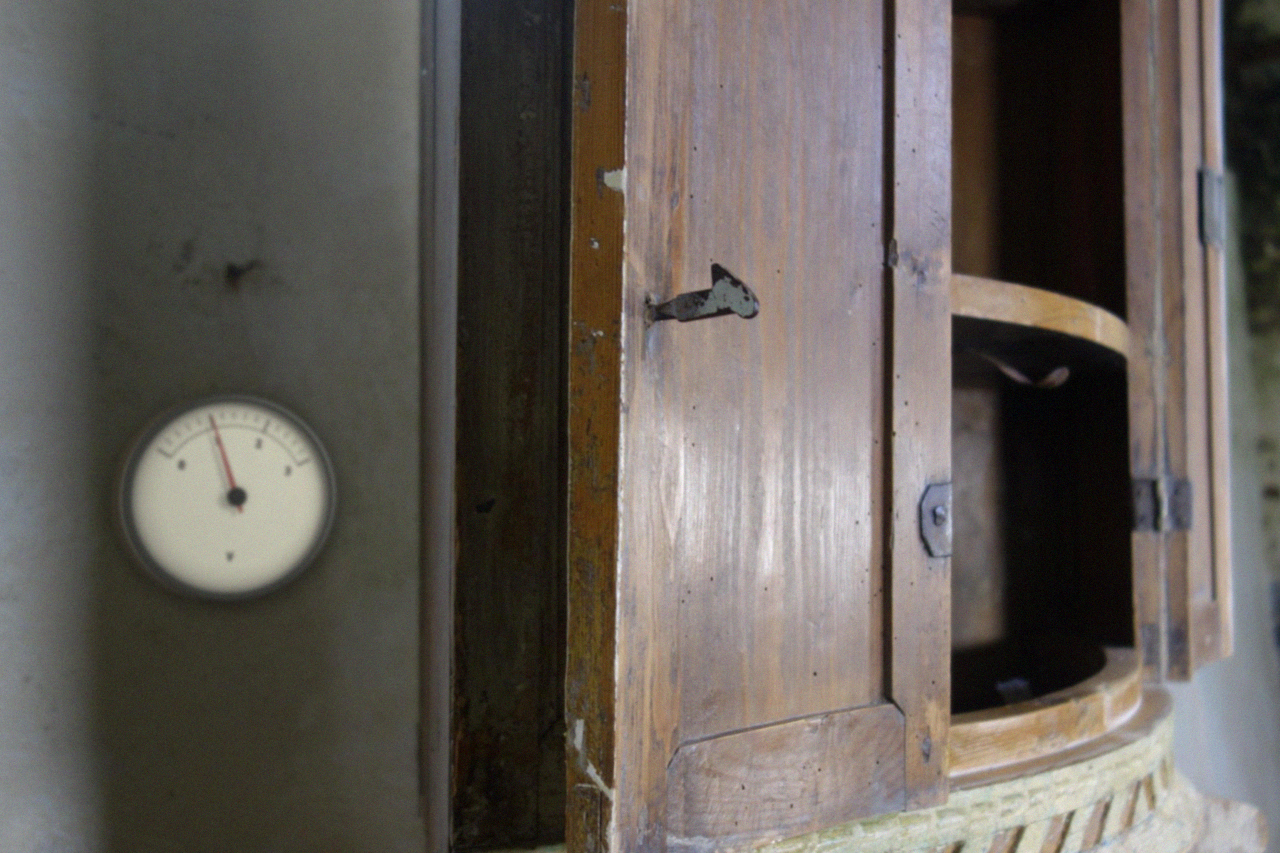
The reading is 1 V
